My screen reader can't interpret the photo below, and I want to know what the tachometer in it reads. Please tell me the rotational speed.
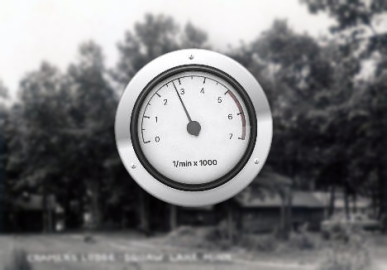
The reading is 2750 rpm
